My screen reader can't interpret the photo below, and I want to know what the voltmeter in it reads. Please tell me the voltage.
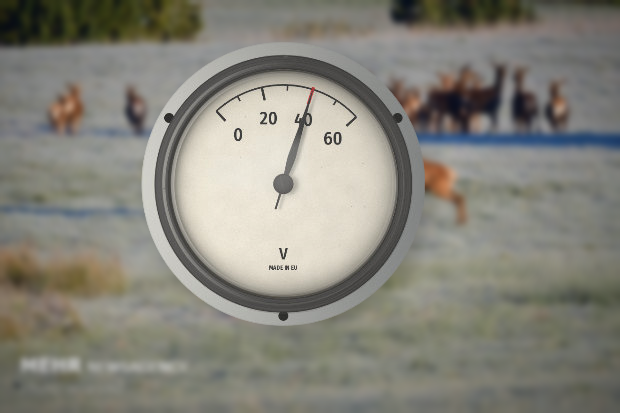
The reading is 40 V
